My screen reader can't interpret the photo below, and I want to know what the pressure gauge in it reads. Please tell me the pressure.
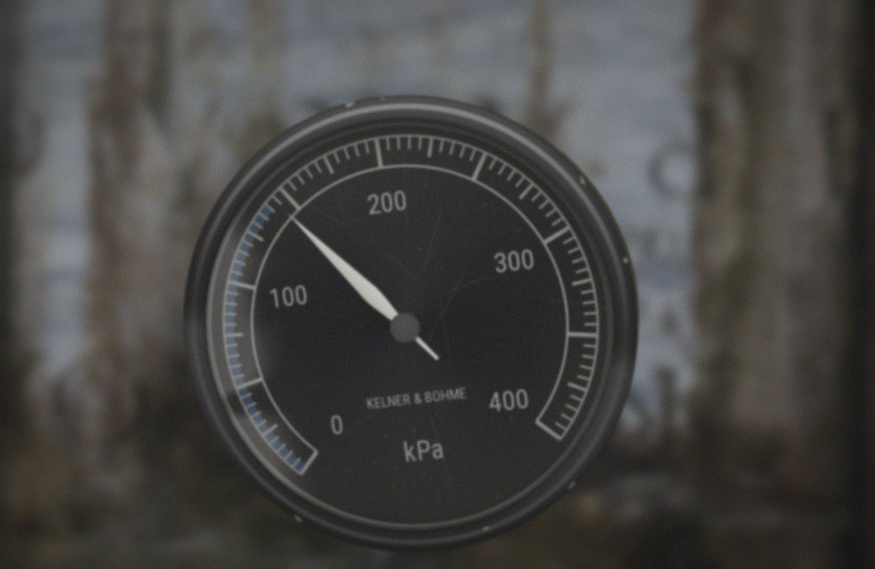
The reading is 145 kPa
